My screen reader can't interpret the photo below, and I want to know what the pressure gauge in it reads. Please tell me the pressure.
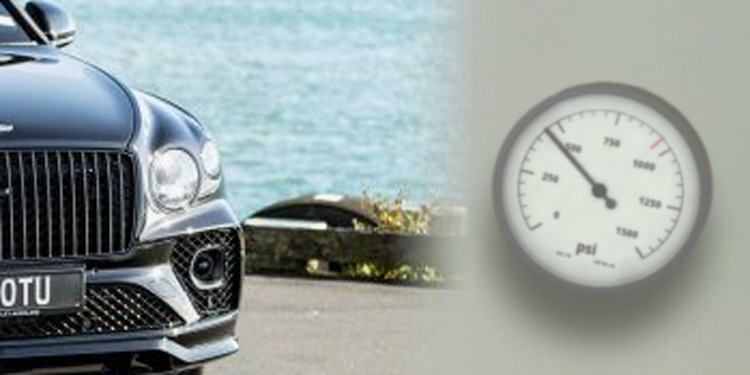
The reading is 450 psi
